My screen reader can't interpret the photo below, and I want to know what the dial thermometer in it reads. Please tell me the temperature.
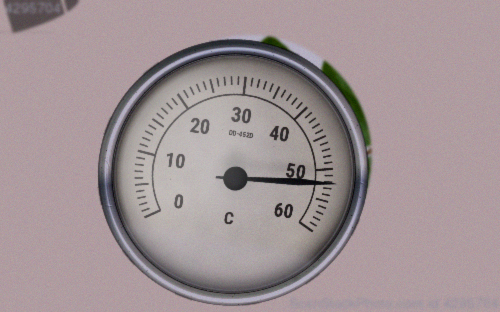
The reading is 52 °C
